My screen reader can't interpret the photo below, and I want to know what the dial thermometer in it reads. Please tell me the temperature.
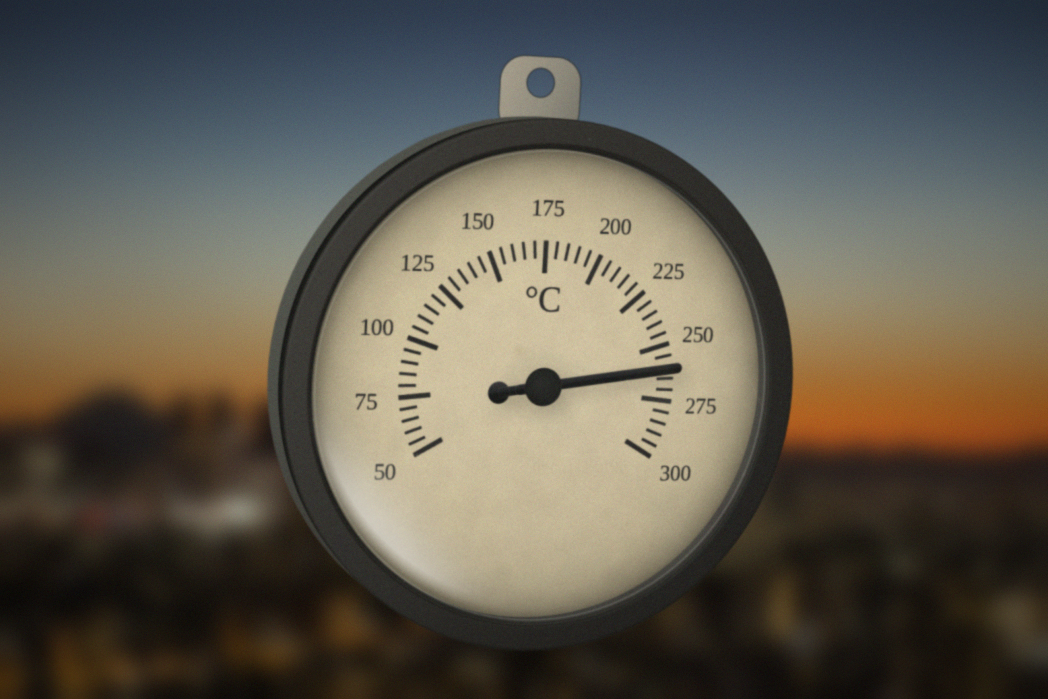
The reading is 260 °C
